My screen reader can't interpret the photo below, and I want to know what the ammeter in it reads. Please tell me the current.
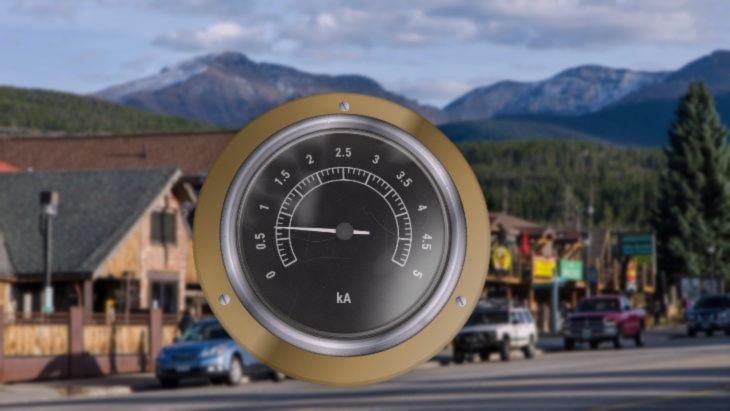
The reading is 0.7 kA
